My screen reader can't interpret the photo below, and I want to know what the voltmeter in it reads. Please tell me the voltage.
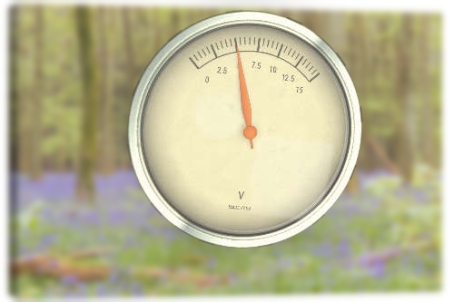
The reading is 5 V
